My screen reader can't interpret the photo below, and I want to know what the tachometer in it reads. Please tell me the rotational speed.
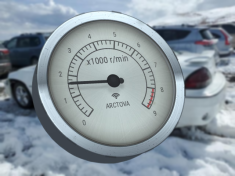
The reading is 1600 rpm
